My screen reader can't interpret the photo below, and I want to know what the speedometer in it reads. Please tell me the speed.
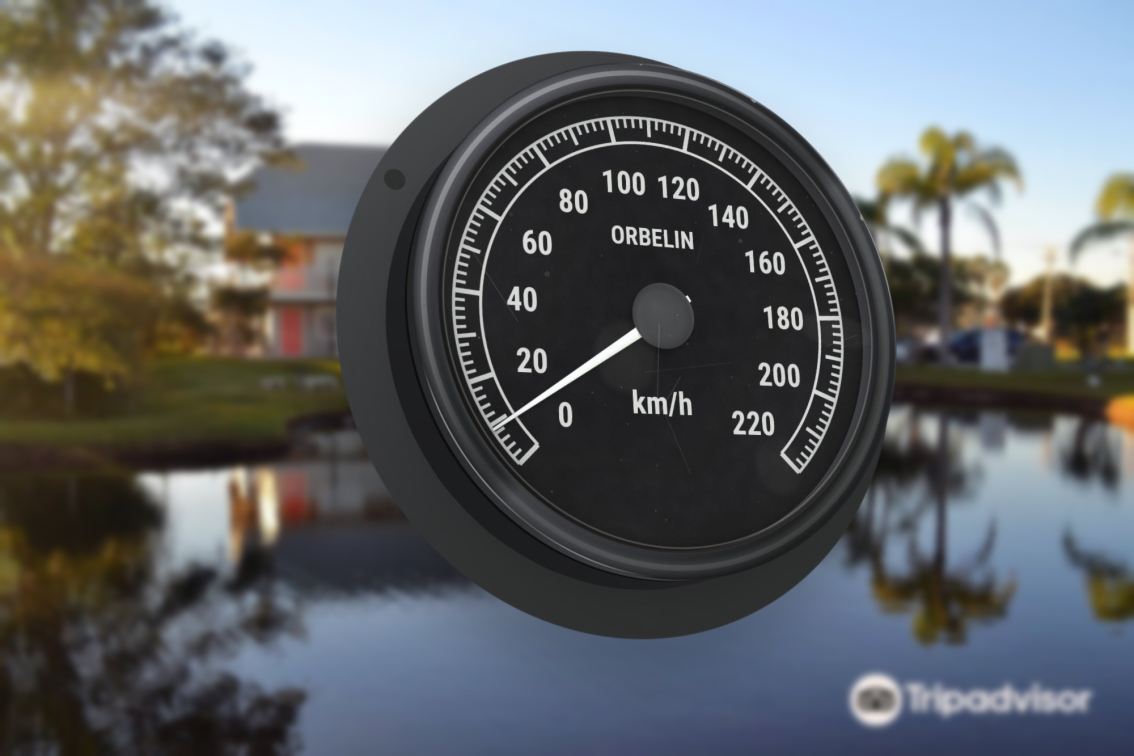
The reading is 9 km/h
